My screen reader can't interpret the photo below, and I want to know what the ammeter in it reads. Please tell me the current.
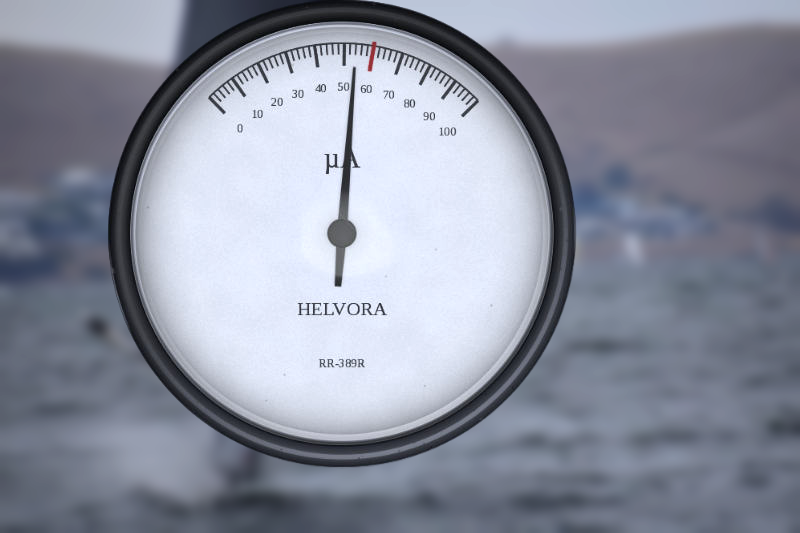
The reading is 54 µA
